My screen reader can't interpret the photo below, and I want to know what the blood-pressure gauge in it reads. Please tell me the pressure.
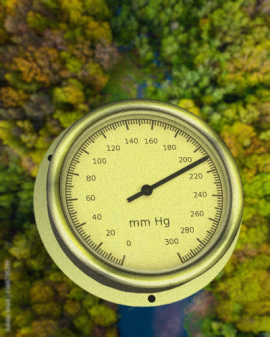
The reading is 210 mmHg
